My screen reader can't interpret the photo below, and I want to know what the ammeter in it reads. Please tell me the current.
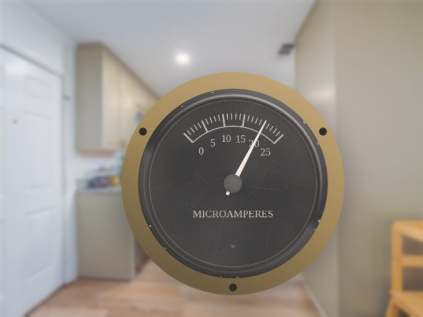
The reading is 20 µA
